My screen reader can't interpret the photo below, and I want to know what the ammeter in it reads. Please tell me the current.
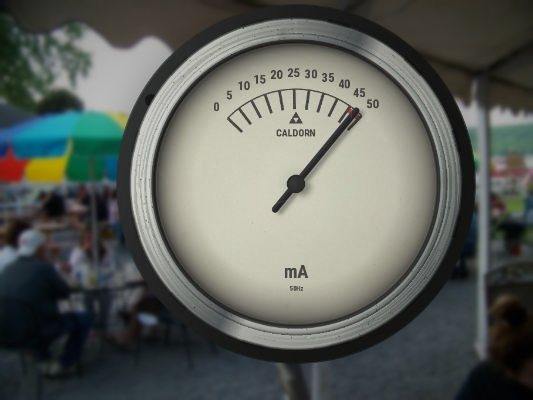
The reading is 47.5 mA
